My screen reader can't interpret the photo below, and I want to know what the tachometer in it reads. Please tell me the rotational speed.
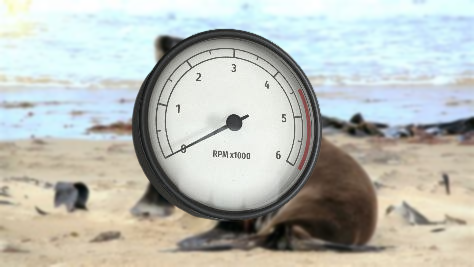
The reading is 0 rpm
